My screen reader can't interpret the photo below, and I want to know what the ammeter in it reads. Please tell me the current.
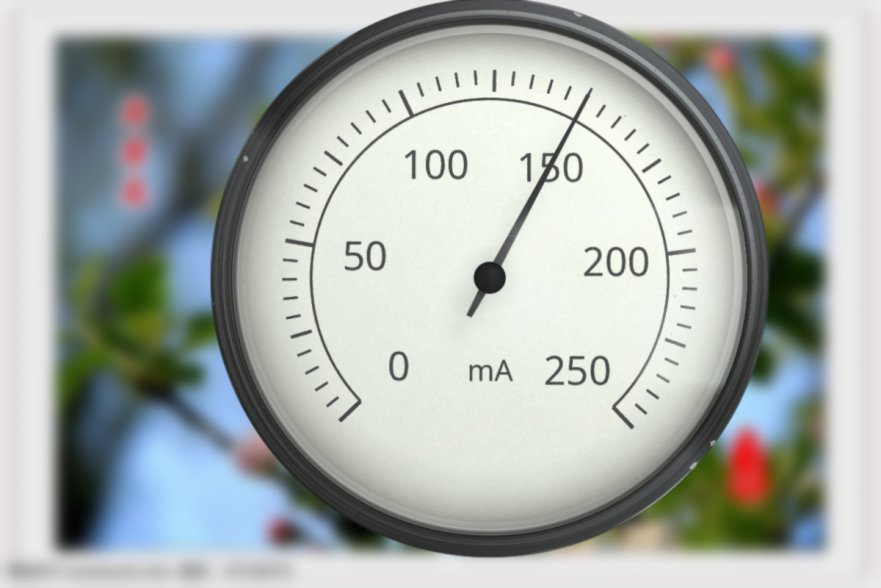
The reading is 150 mA
